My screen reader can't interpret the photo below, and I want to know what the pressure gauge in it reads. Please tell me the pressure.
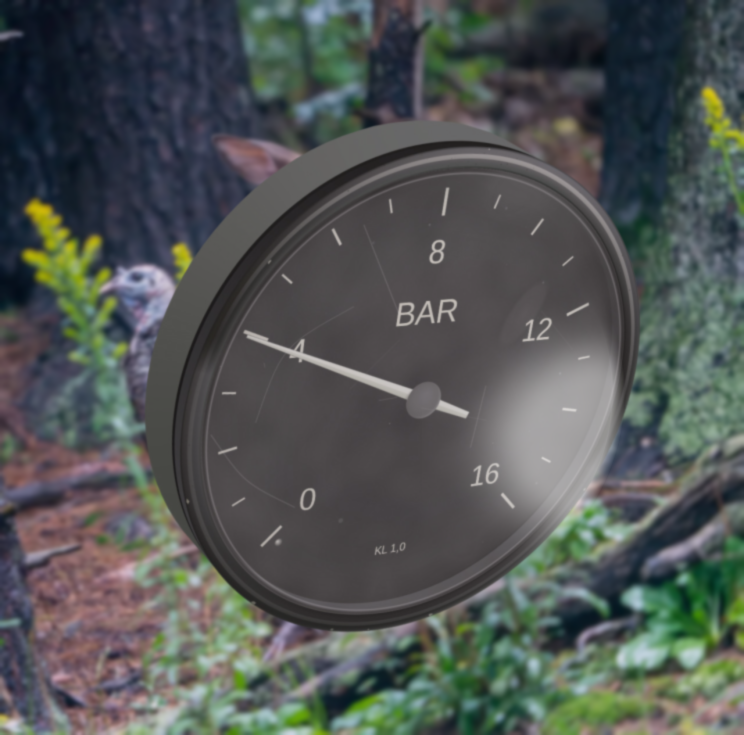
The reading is 4 bar
